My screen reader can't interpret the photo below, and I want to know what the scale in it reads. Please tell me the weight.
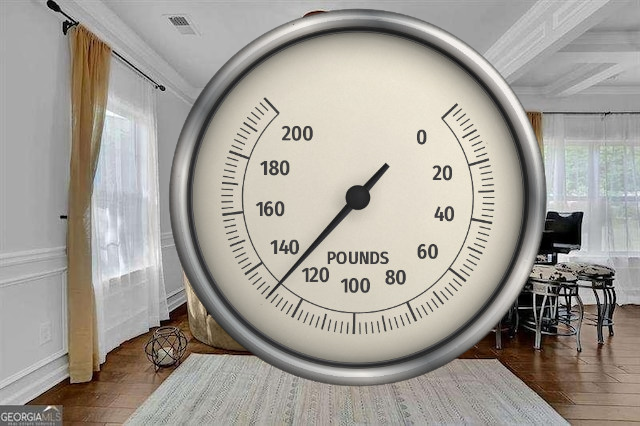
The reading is 130 lb
